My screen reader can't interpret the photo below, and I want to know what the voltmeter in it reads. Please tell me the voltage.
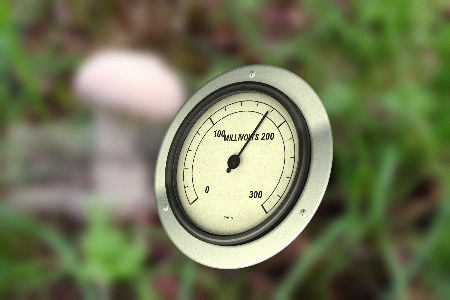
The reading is 180 mV
